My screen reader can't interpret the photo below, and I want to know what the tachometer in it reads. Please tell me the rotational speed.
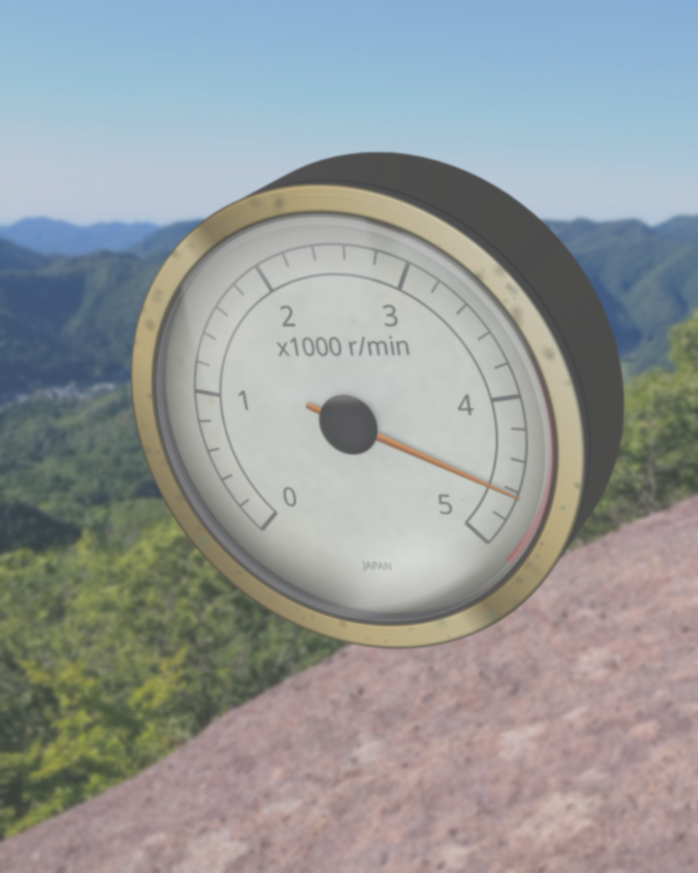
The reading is 4600 rpm
